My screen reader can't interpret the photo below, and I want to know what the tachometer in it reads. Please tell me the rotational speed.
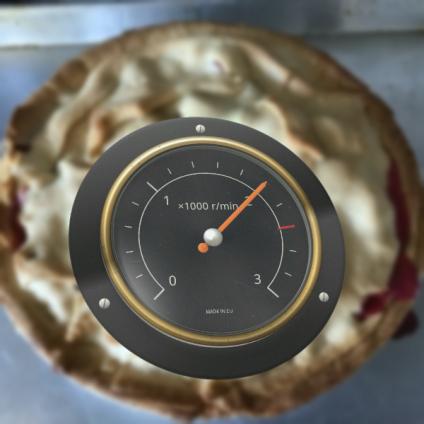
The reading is 2000 rpm
